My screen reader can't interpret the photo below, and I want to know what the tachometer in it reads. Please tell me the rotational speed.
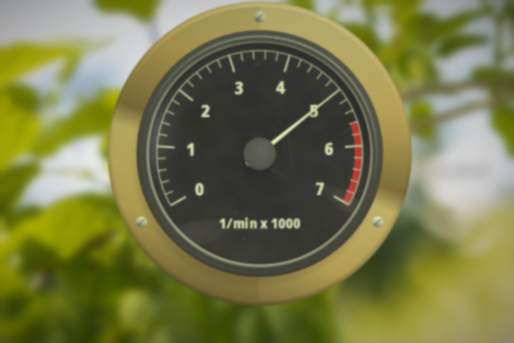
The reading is 5000 rpm
